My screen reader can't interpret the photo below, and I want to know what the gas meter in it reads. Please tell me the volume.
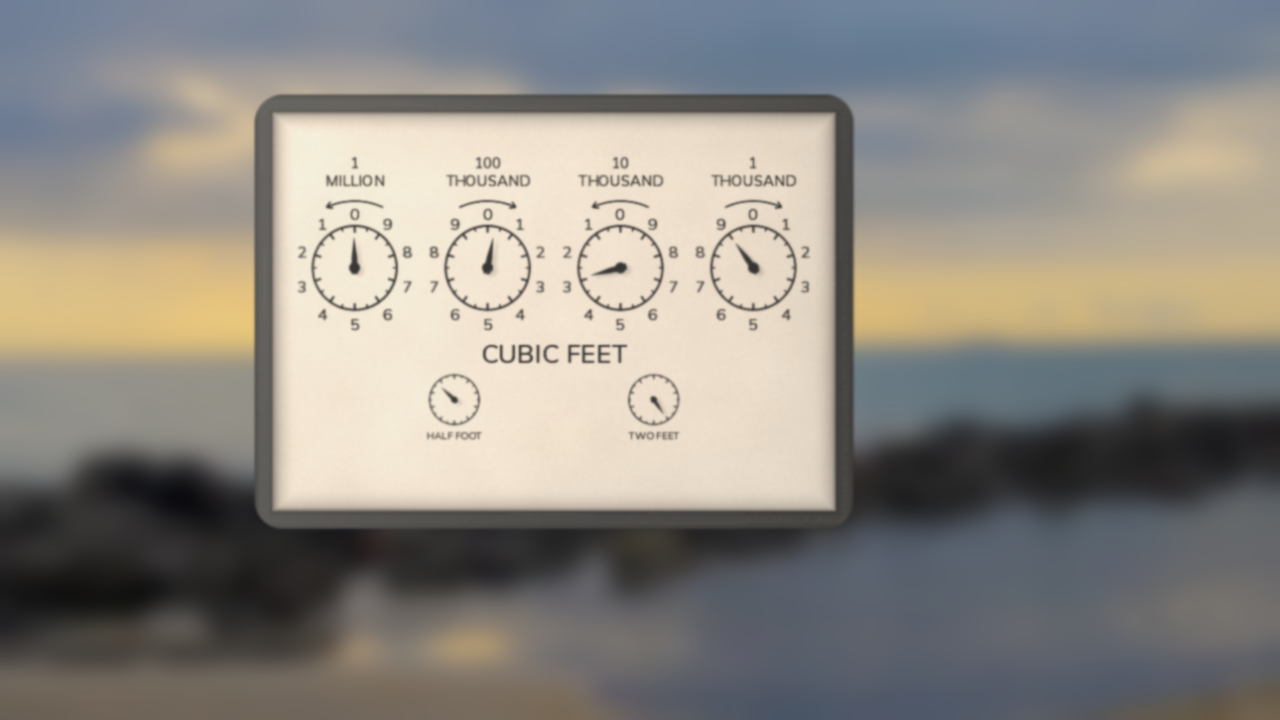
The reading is 2900 ft³
